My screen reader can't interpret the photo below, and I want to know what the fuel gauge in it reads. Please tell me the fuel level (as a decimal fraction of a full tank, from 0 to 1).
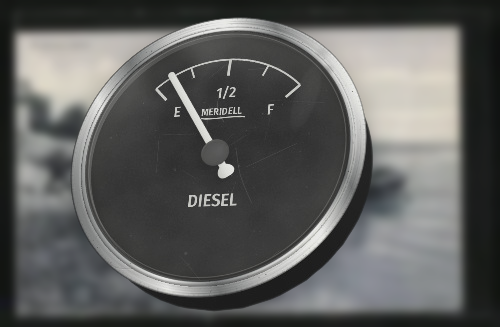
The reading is 0.125
